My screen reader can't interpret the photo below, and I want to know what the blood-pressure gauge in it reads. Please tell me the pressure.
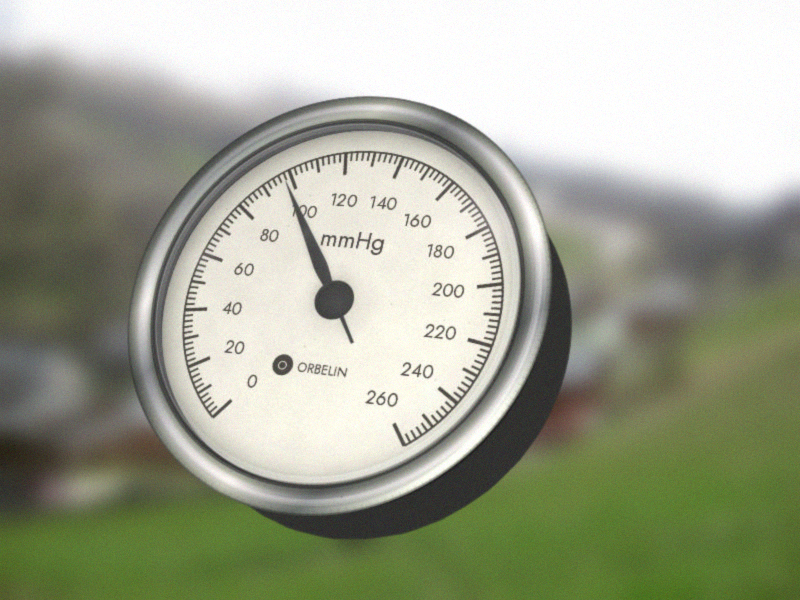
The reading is 98 mmHg
